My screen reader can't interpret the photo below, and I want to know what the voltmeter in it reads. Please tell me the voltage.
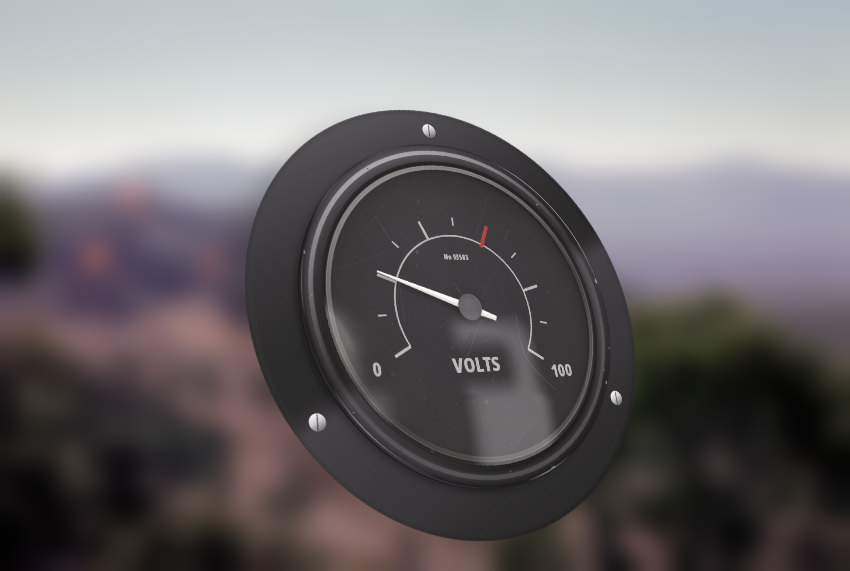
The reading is 20 V
